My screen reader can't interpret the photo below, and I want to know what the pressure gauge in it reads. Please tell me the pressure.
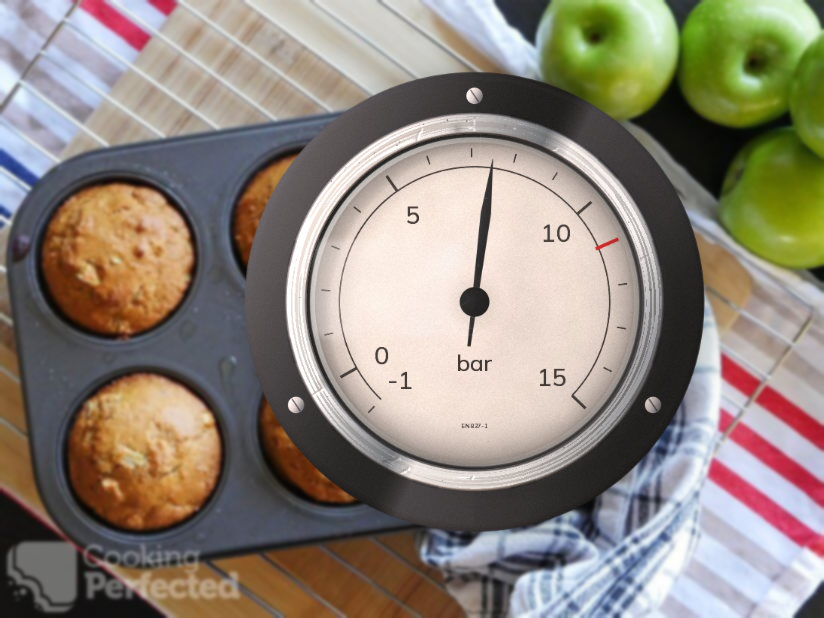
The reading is 7.5 bar
